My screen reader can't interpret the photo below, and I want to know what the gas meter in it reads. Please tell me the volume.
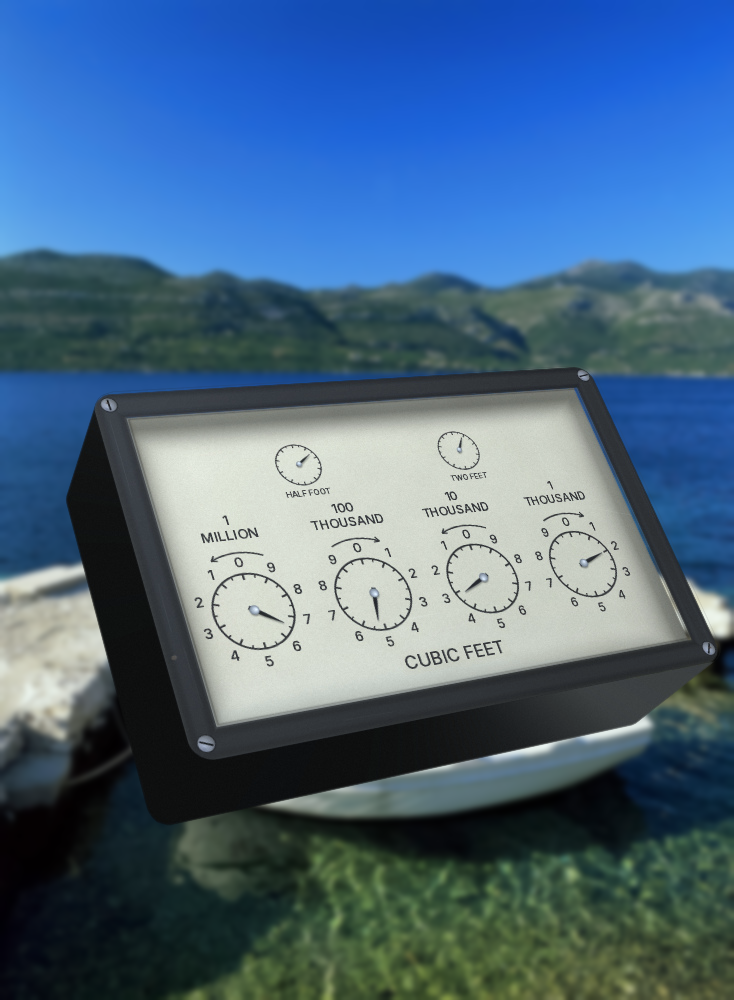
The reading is 653200 ft³
